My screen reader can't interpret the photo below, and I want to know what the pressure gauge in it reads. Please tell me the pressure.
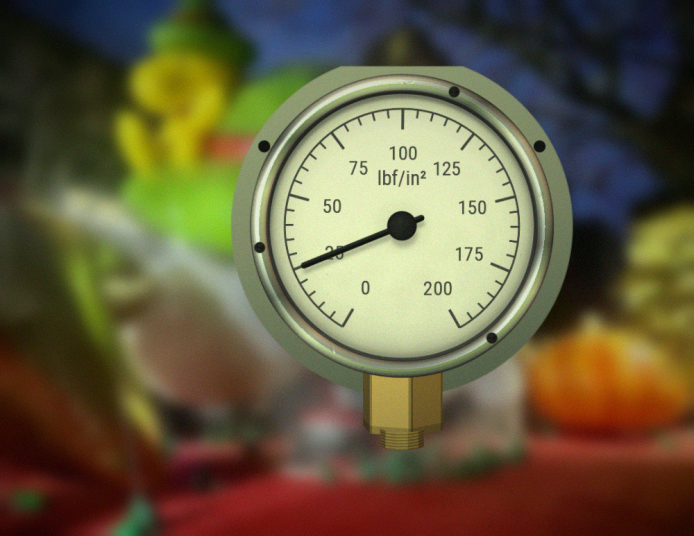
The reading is 25 psi
